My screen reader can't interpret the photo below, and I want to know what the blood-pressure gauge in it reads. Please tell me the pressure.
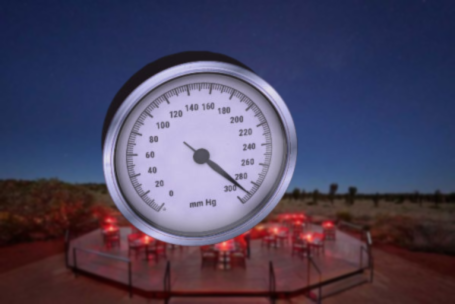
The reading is 290 mmHg
